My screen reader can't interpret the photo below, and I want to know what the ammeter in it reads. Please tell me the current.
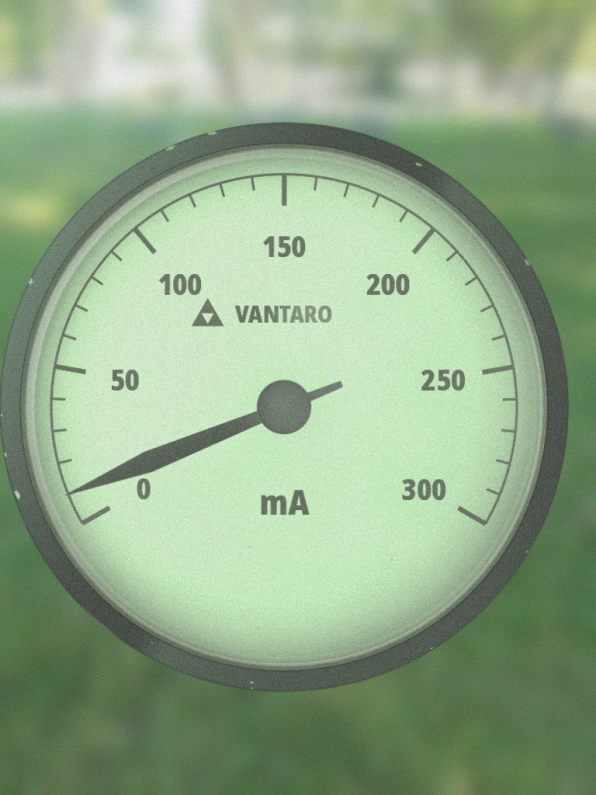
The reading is 10 mA
